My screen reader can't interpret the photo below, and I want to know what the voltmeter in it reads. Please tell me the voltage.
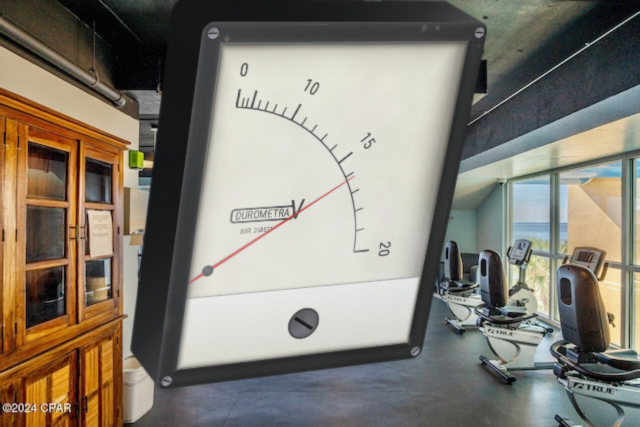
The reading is 16 V
